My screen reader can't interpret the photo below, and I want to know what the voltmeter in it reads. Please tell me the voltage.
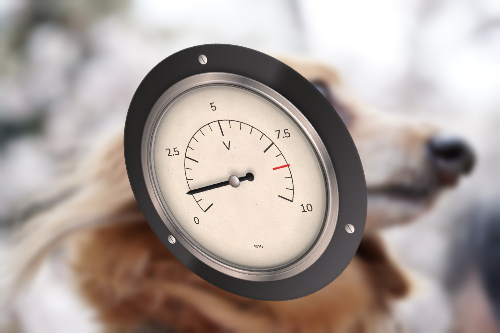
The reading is 1 V
